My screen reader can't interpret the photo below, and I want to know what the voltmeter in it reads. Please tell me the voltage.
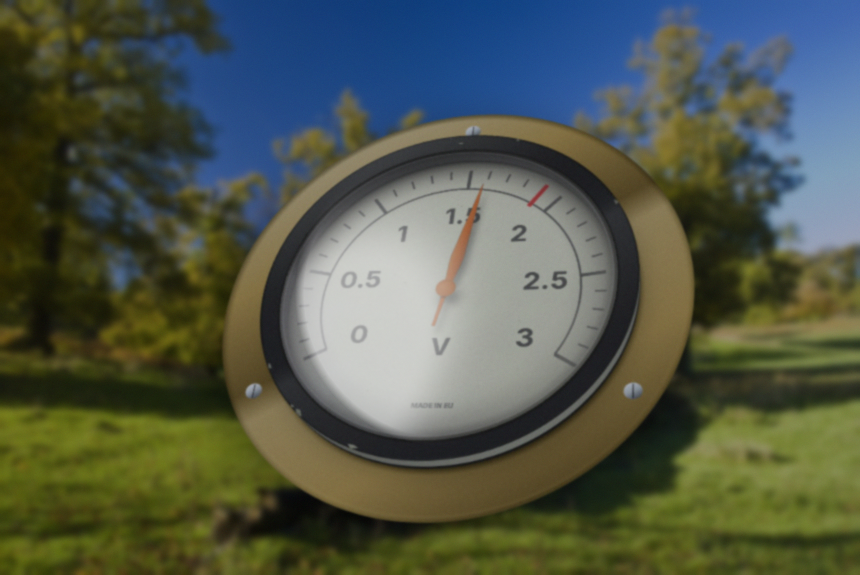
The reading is 1.6 V
